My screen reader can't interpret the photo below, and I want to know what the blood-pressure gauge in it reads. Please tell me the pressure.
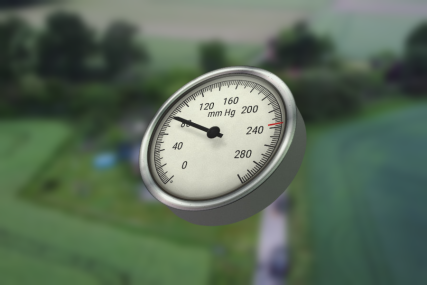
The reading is 80 mmHg
